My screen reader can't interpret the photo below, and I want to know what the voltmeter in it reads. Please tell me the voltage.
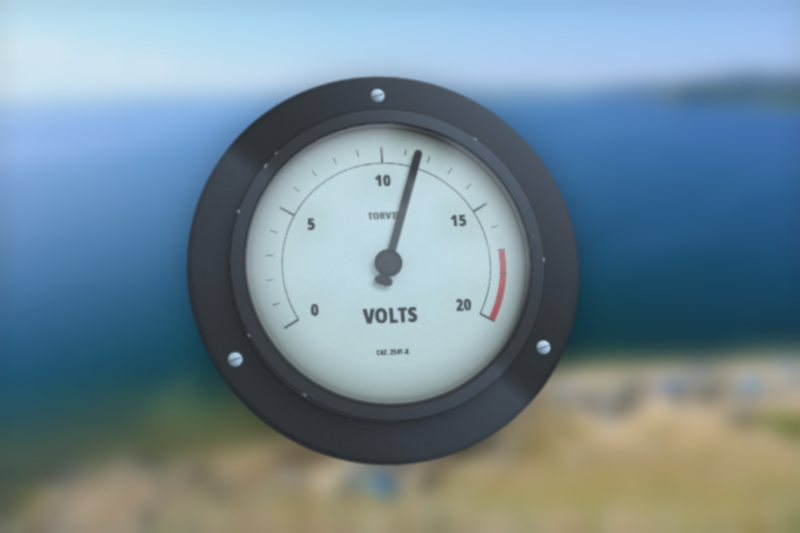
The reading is 11.5 V
